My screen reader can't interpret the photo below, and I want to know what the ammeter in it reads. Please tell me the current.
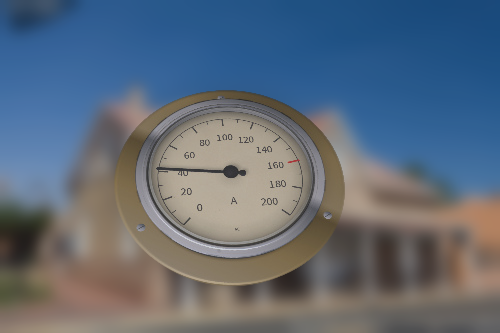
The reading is 40 A
